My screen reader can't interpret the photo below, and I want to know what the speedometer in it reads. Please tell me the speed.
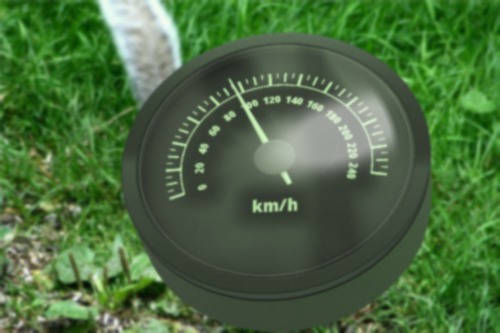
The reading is 95 km/h
